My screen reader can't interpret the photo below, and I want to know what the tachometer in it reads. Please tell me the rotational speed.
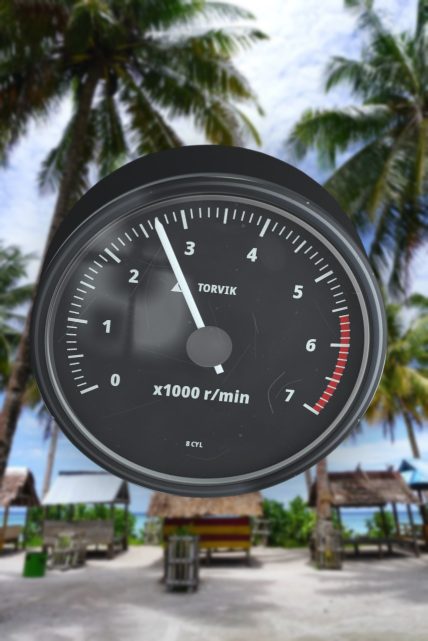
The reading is 2700 rpm
